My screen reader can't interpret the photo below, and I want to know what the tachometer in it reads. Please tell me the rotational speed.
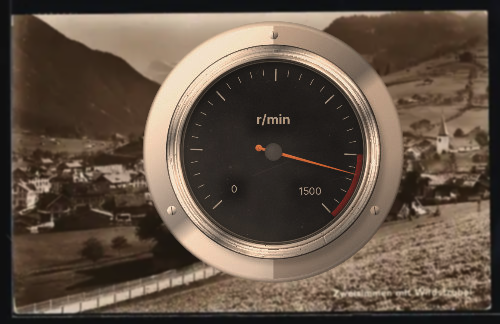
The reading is 1325 rpm
